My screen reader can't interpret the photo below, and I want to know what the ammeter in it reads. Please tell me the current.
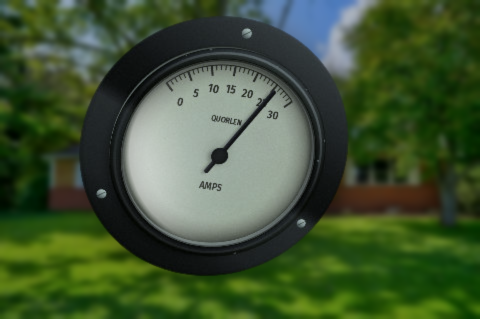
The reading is 25 A
